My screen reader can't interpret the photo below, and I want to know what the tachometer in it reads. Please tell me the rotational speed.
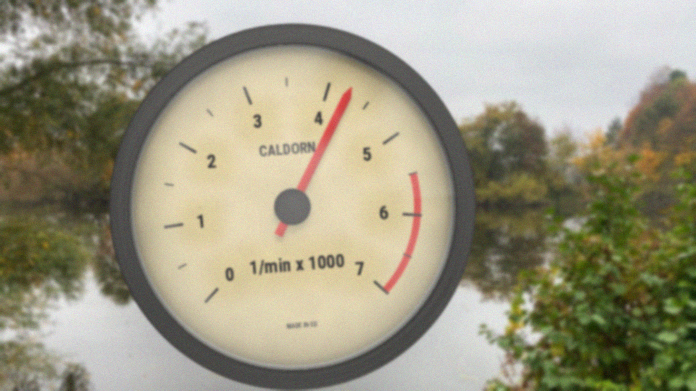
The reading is 4250 rpm
